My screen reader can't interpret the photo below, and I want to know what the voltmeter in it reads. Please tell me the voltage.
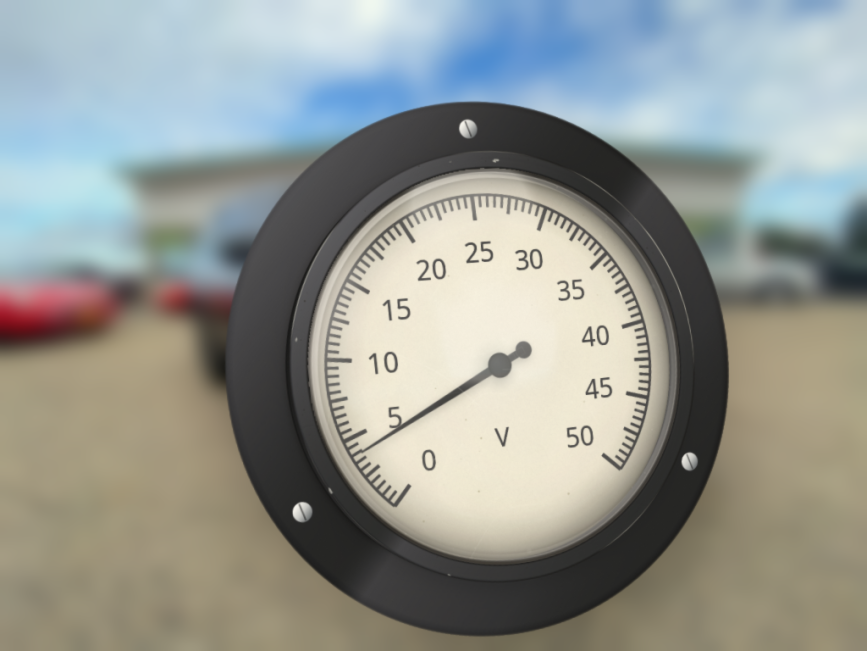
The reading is 4 V
